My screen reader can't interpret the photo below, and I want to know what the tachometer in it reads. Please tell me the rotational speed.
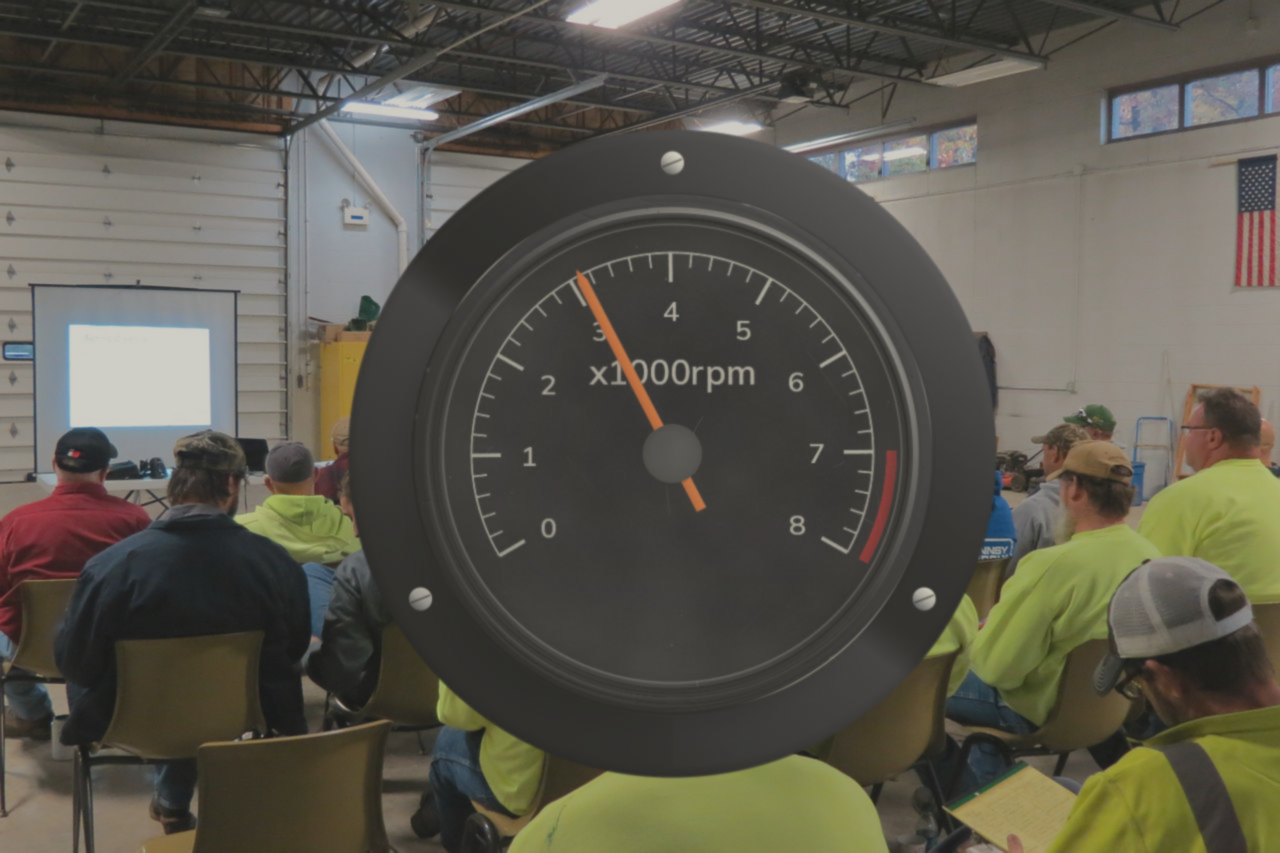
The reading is 3100 rpm
